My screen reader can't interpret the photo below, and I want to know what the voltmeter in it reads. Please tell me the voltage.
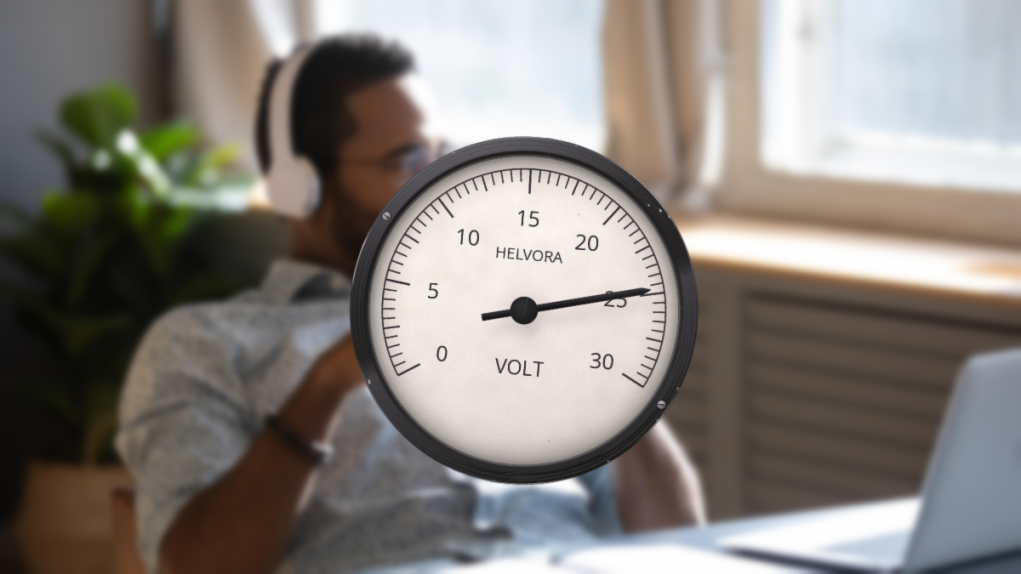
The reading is 24.75 V
